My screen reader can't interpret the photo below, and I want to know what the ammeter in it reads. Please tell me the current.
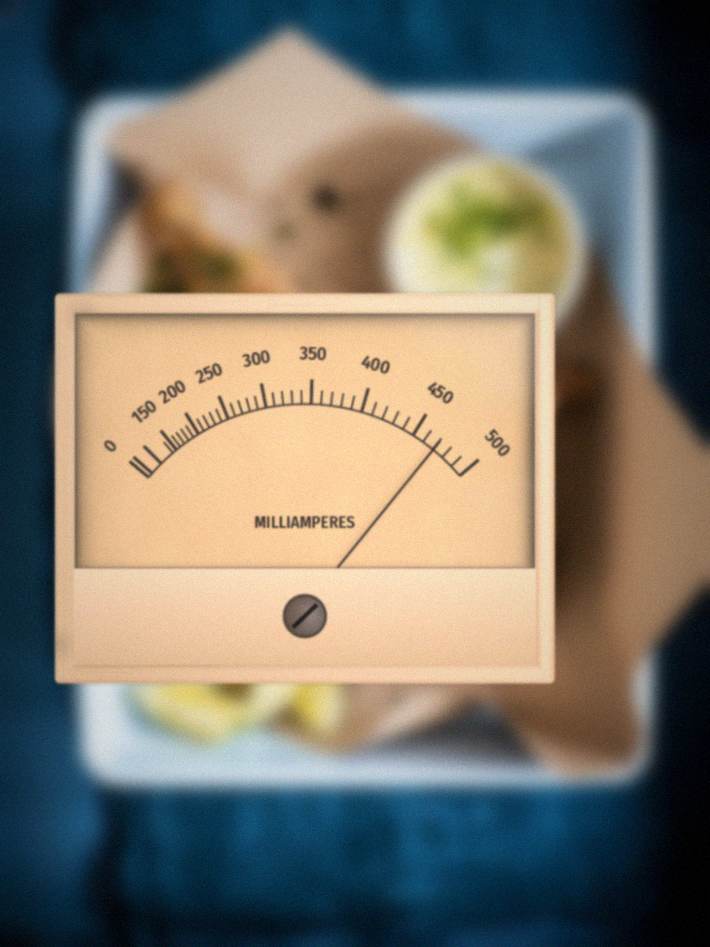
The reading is 470 mA
